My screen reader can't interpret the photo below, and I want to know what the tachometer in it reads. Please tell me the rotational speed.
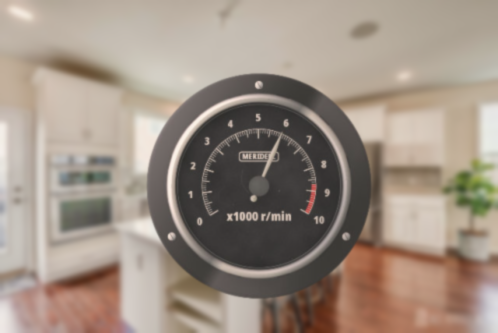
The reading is 6000 rpm
